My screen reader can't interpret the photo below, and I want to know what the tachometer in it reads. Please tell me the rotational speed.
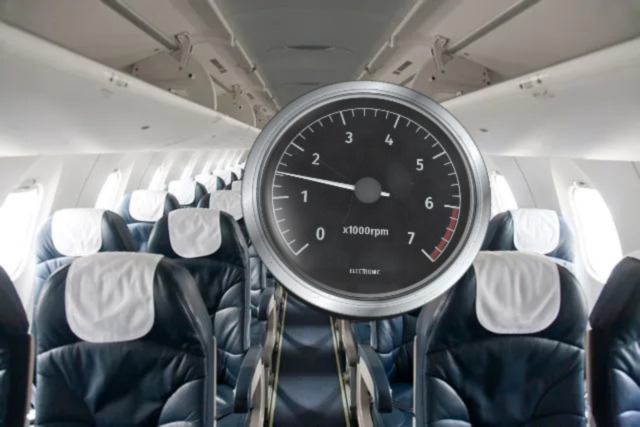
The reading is 1400 rpm
